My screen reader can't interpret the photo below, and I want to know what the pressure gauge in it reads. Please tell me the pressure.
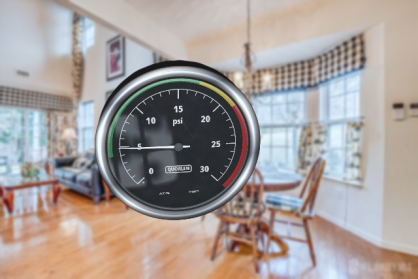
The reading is 5 psi
